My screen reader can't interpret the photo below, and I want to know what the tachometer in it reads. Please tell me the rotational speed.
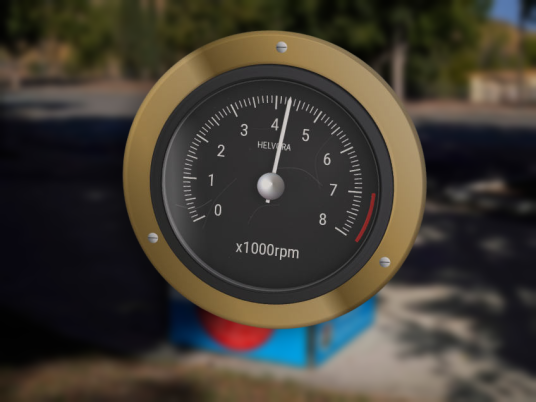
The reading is 4300 rpm
